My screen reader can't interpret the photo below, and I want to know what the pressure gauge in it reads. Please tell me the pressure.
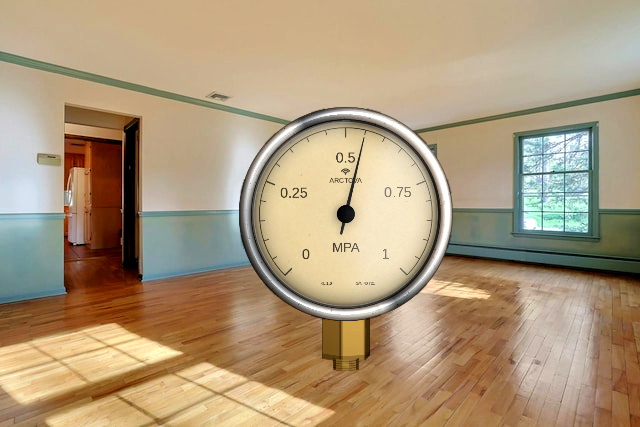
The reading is 0.55 MPa
